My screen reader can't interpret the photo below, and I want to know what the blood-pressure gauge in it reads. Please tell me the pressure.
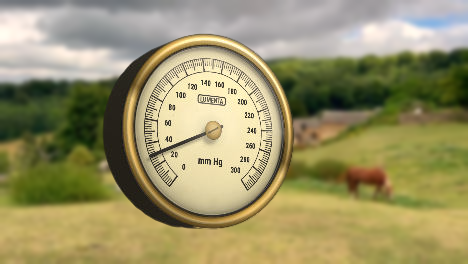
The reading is 30 mmHg
